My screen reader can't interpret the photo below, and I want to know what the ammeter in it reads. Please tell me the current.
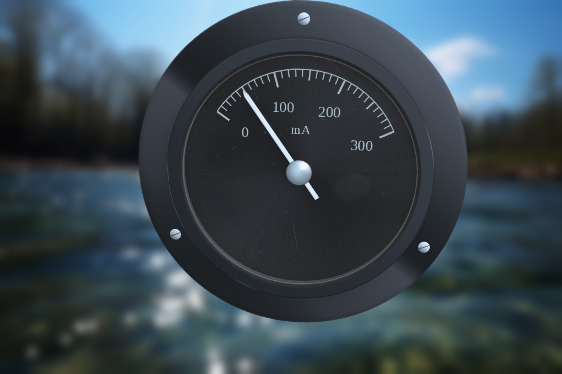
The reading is 50 mA
